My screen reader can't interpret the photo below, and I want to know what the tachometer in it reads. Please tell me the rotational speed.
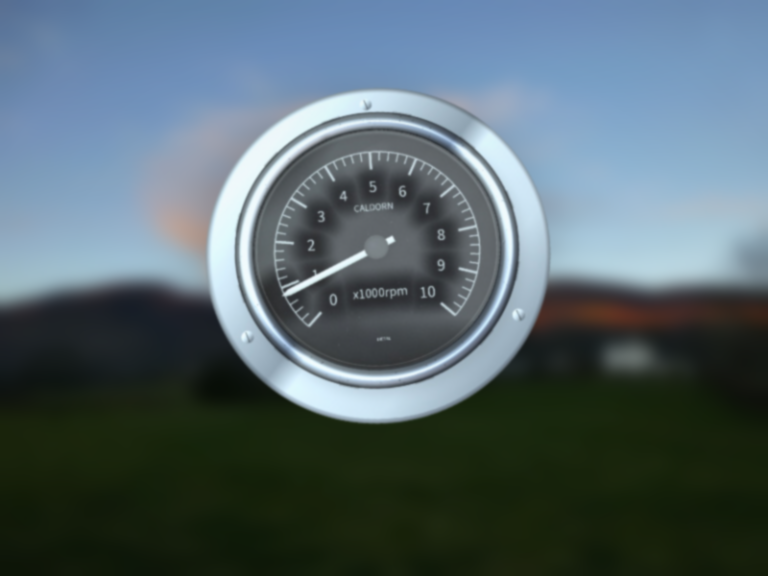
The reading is 800 rpm
